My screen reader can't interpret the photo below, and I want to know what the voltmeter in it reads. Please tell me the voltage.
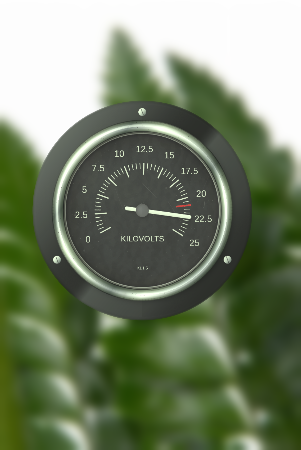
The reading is 22.5 kV
